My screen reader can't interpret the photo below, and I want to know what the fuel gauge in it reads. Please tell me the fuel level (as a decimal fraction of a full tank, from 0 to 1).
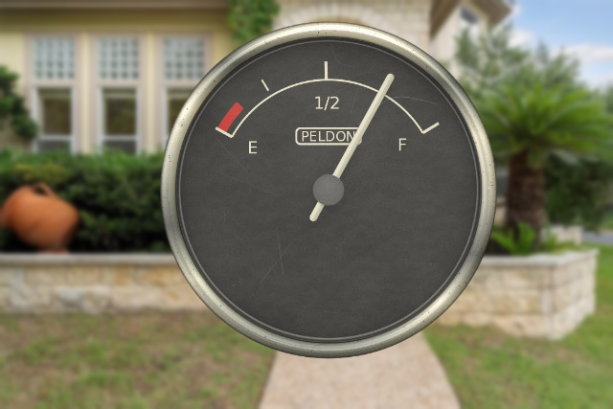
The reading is 0.75
